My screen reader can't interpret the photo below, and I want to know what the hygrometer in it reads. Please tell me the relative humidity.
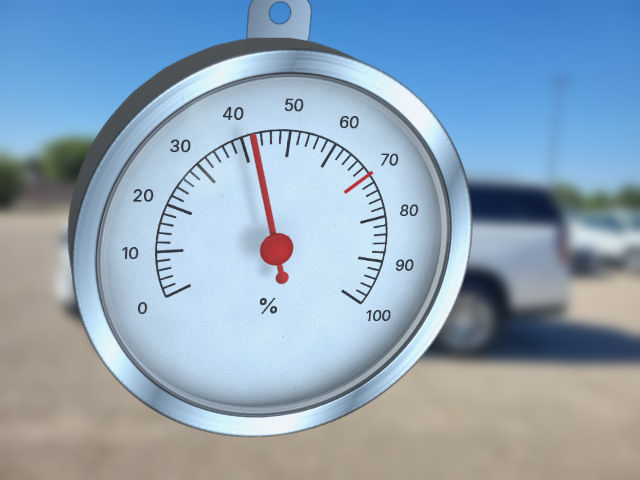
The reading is 42 %
